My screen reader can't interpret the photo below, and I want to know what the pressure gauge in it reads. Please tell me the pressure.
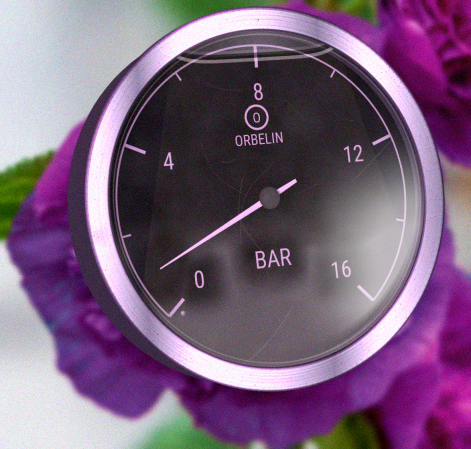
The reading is 1 bar
